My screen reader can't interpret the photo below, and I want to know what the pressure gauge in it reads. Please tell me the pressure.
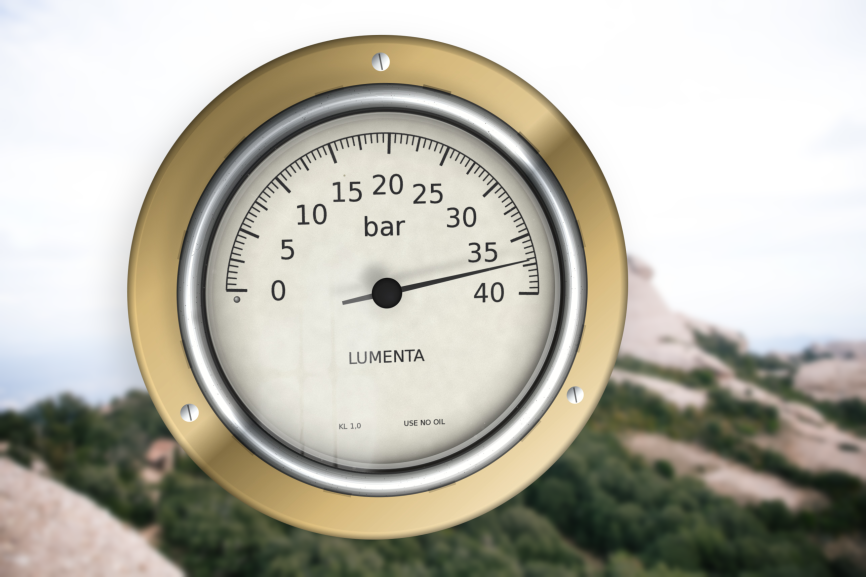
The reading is 37 bar
